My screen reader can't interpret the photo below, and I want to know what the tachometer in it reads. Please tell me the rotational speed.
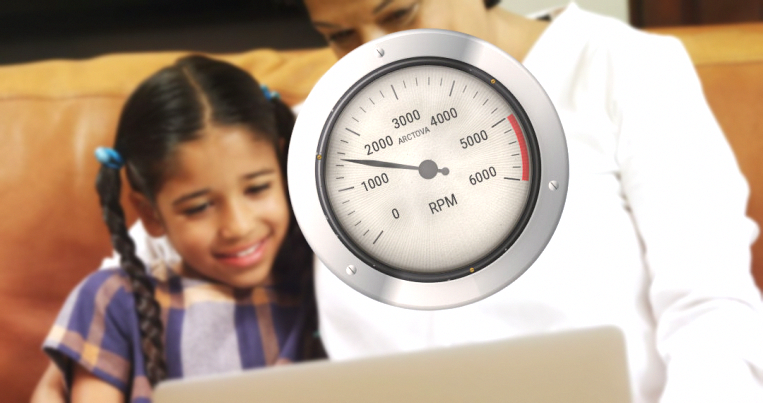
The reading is 1500 rpm
